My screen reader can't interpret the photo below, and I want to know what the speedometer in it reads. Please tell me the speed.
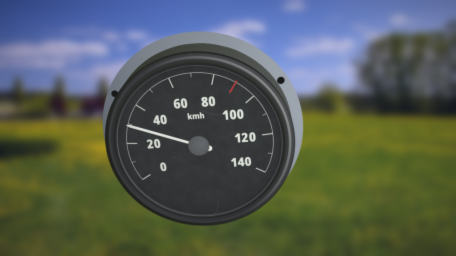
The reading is 30 km/h
